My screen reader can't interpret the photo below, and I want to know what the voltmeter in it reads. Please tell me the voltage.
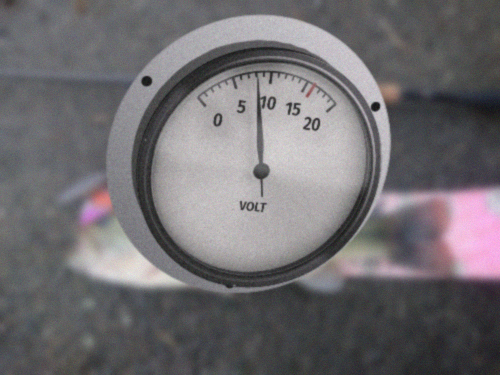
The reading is 8 V
